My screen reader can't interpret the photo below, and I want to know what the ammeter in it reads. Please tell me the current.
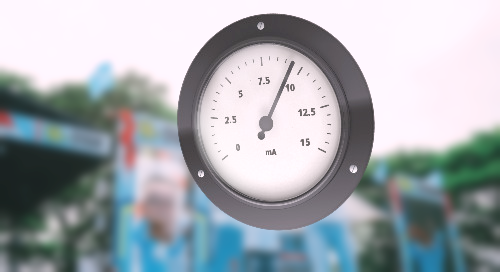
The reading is 9.5 mA
